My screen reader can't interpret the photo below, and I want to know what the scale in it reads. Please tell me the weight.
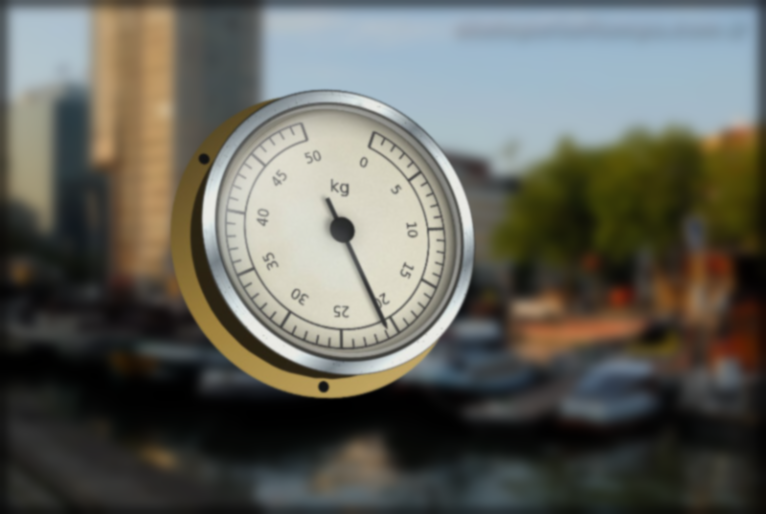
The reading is 21 kg
